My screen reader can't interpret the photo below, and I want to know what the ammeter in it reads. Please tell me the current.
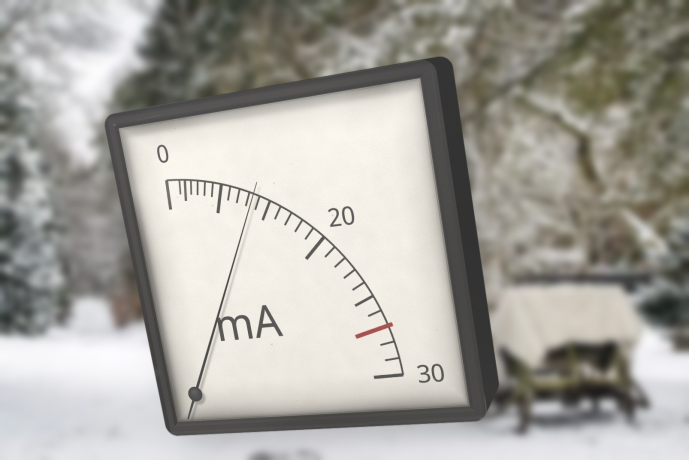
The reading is 13.5 mA
